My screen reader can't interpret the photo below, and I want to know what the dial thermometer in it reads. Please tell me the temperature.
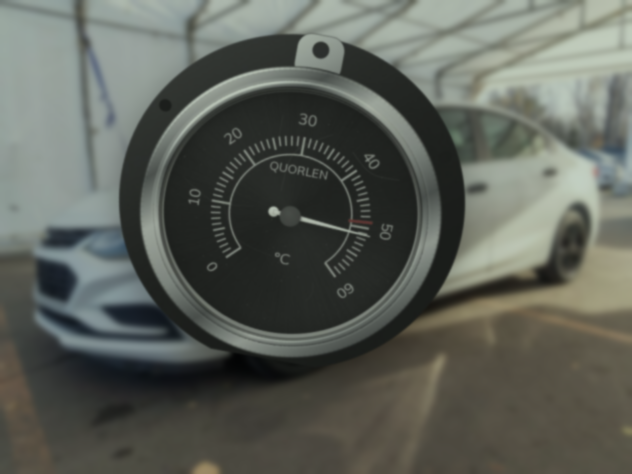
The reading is 51 °C
